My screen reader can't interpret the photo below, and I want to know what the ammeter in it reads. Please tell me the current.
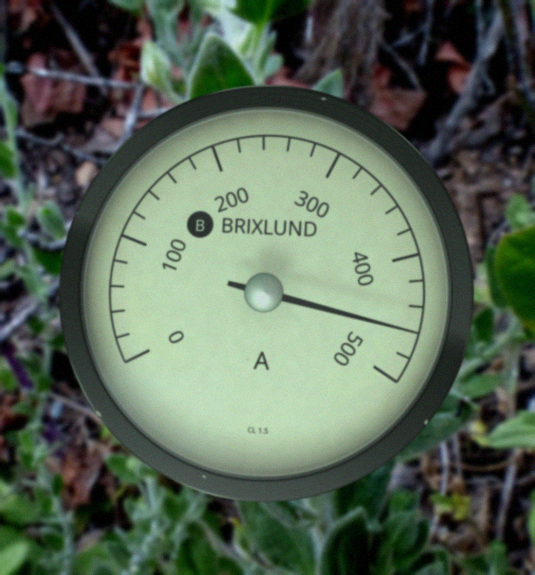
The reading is 460 A
